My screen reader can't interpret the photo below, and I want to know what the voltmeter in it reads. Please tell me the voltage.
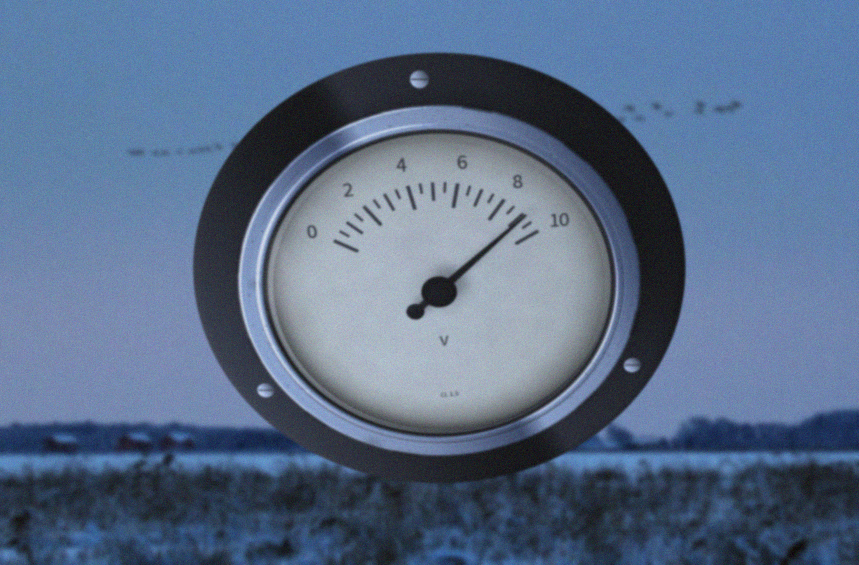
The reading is 9 V
